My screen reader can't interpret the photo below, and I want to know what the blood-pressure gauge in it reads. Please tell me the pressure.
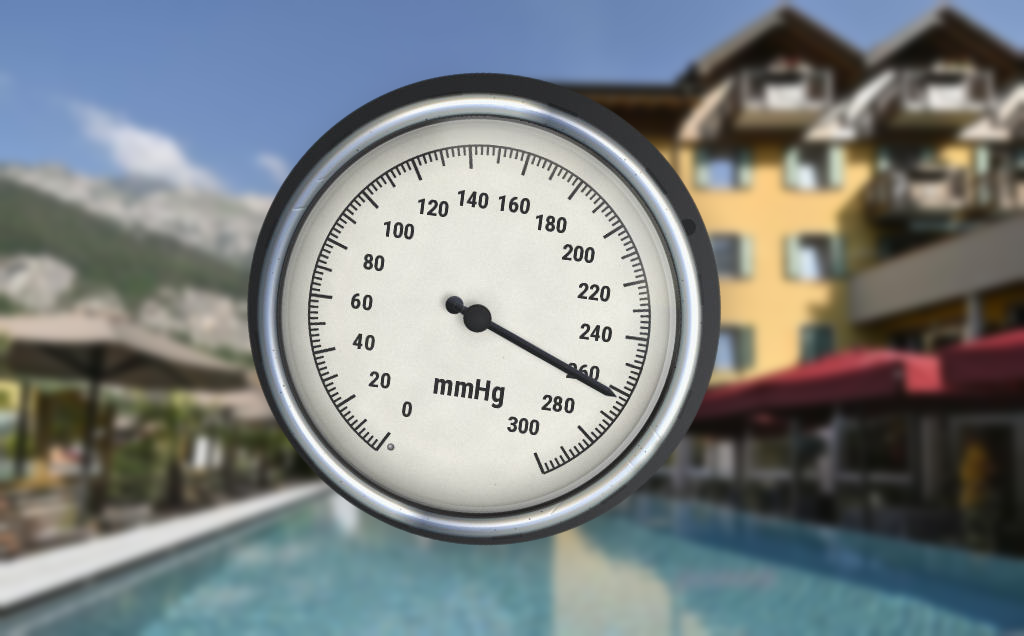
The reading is 262 mmHg
